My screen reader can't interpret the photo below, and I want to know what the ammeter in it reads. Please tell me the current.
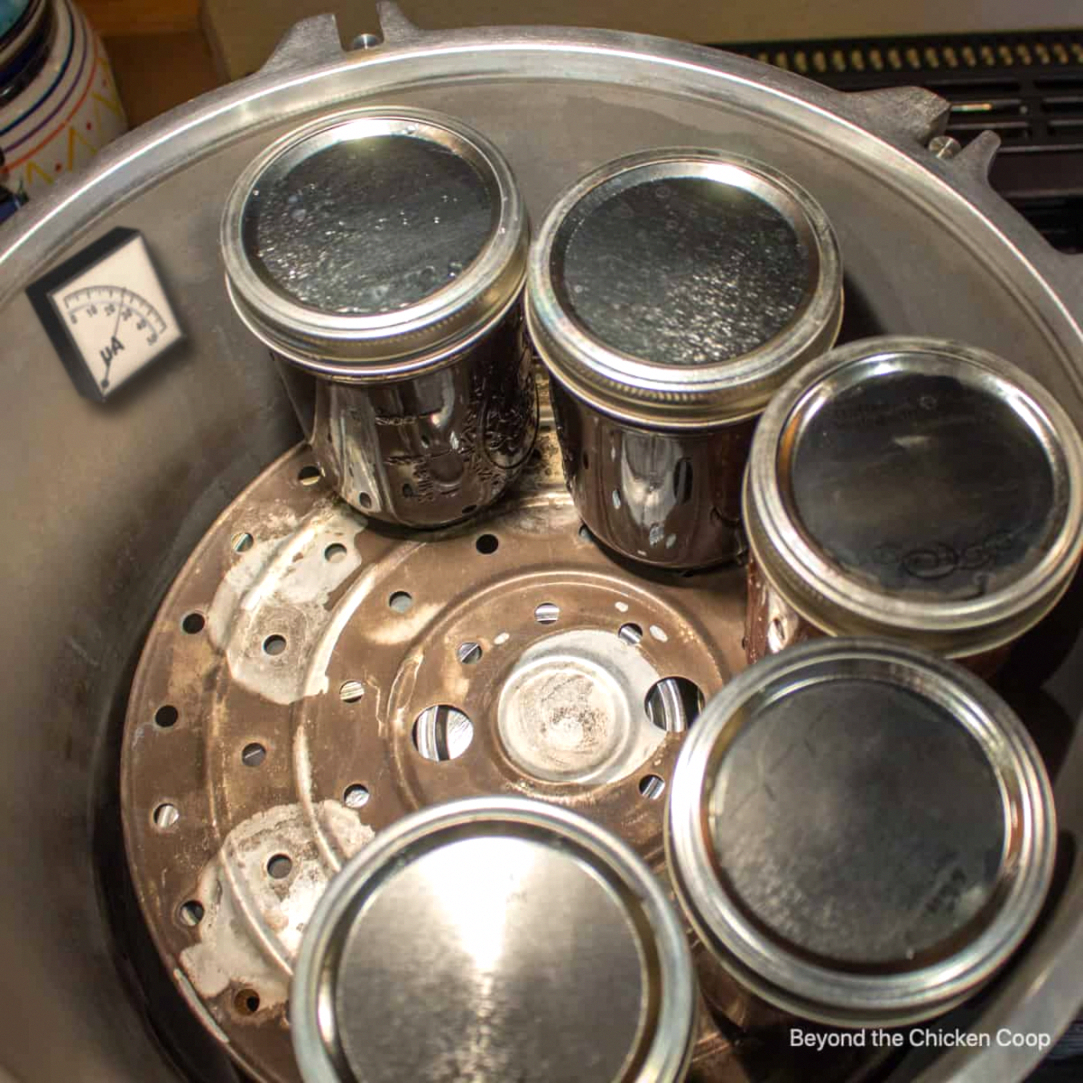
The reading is 25 µA
